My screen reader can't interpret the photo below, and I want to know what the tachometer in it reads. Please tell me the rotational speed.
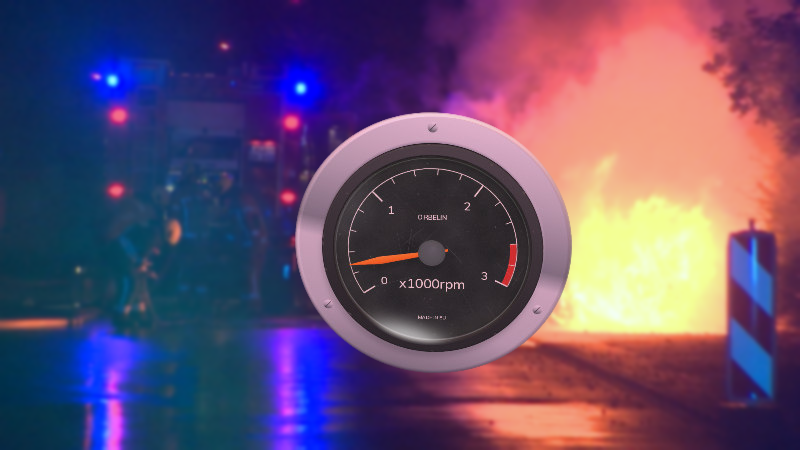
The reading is 300 rpm
